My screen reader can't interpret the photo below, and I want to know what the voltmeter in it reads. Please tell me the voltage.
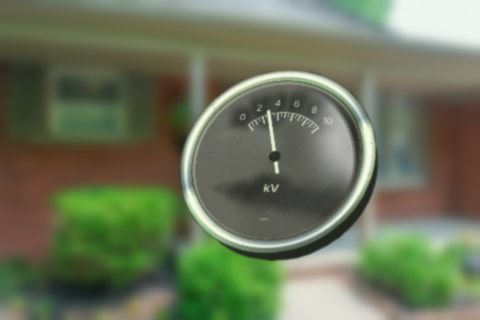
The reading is 3 kV
